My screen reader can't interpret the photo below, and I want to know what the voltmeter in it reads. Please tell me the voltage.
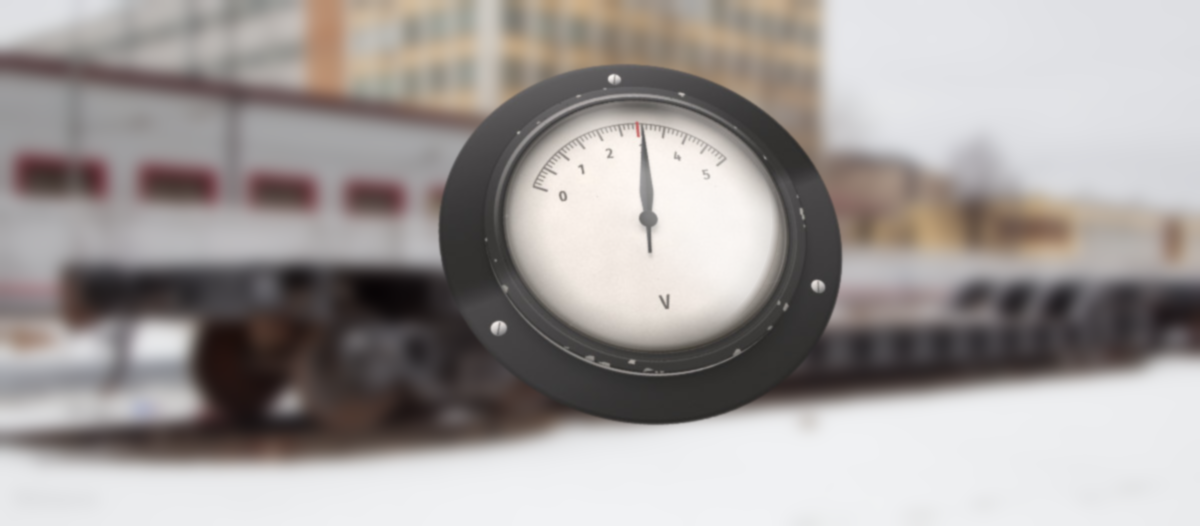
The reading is 3 V
